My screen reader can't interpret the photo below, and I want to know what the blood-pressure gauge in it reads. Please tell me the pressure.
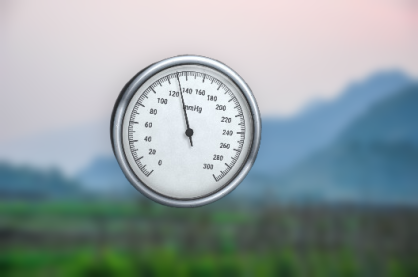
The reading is 130 mmHg
